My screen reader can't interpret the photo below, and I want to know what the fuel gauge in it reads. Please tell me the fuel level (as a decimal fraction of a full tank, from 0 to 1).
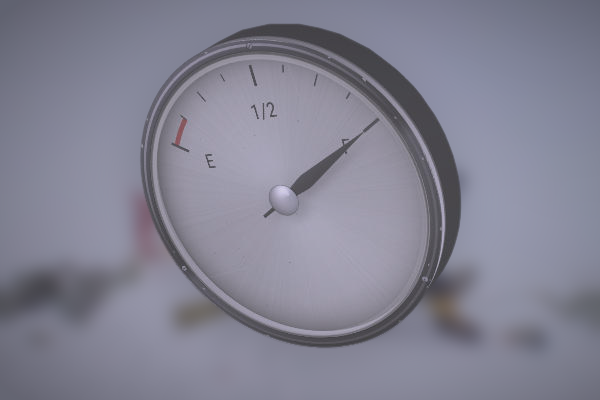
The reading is 1
